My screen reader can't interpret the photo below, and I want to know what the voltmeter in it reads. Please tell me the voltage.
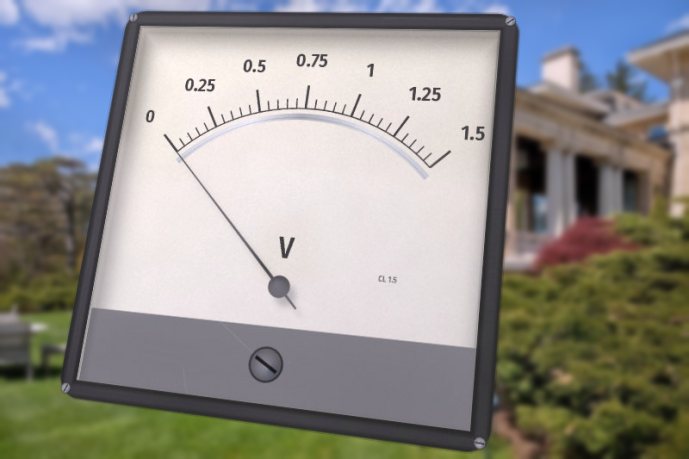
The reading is 0 V
